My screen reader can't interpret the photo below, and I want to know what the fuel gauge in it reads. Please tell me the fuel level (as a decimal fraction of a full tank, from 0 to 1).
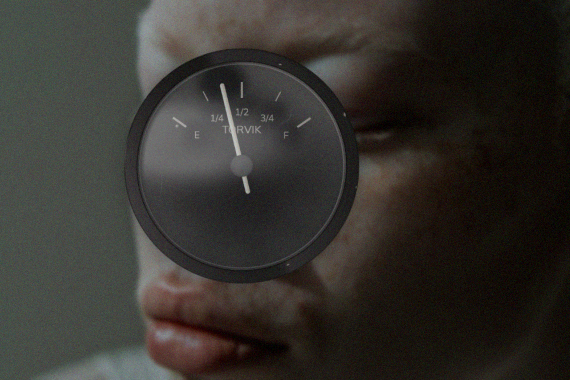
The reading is 0.375
